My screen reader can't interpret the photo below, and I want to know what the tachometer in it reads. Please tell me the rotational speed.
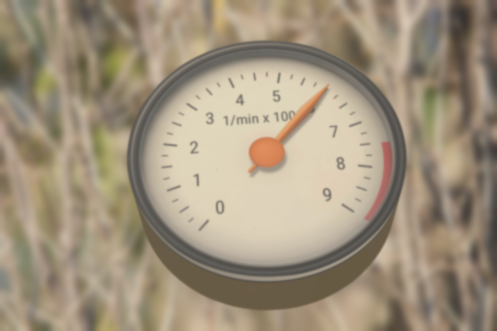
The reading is 6000 rpm
